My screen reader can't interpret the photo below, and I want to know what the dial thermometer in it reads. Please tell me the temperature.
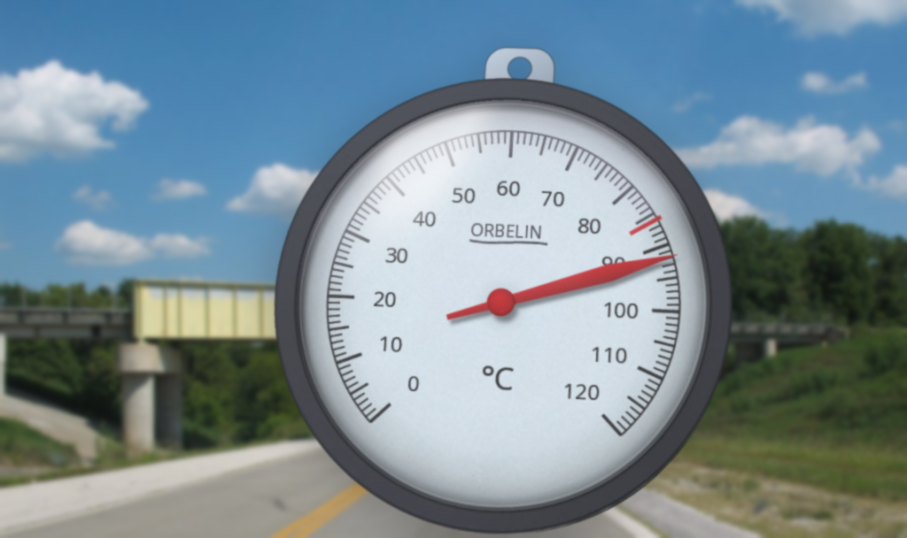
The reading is 92 °C
